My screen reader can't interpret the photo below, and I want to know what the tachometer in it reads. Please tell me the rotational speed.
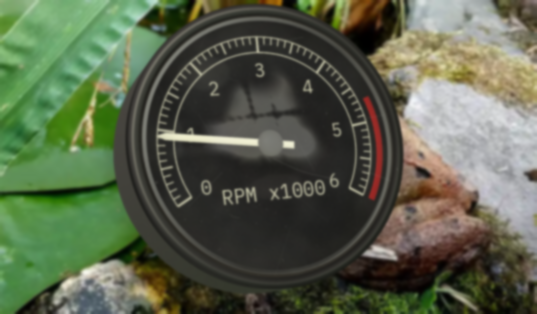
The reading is 900 rpm
